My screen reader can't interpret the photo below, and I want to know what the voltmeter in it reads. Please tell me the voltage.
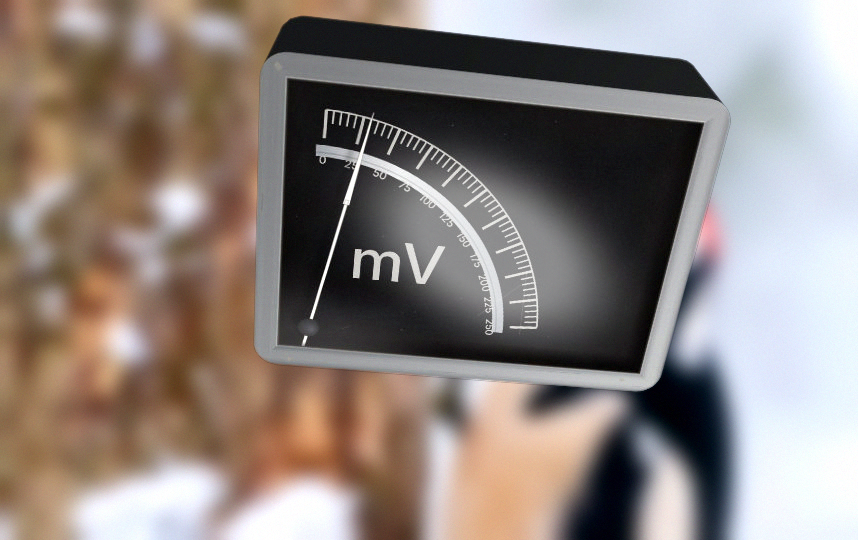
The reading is 30 mV
